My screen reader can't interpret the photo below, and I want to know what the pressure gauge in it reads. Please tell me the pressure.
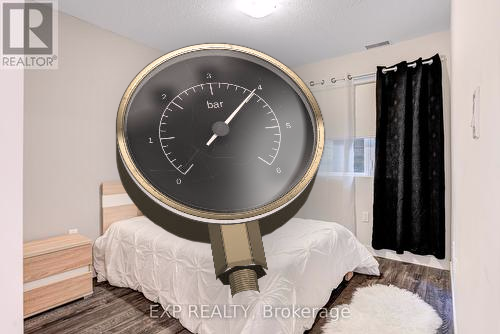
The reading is 4 bar
